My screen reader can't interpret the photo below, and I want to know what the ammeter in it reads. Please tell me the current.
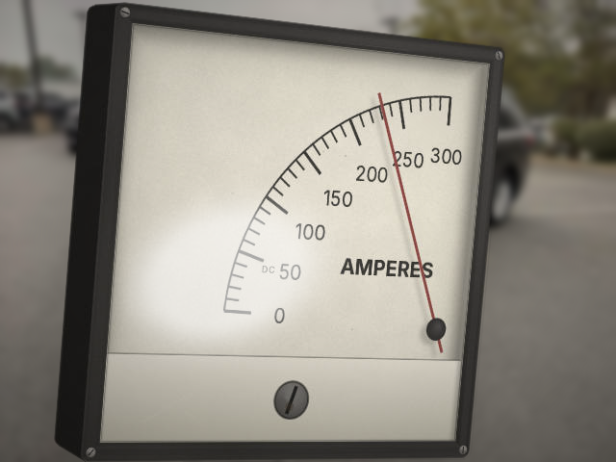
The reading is 230 A
